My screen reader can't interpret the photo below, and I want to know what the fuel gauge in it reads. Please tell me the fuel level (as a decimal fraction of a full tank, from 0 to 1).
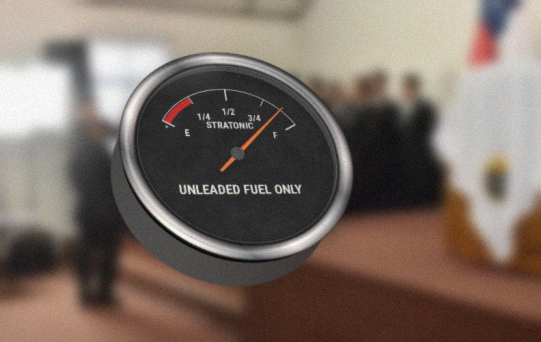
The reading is 0.875
